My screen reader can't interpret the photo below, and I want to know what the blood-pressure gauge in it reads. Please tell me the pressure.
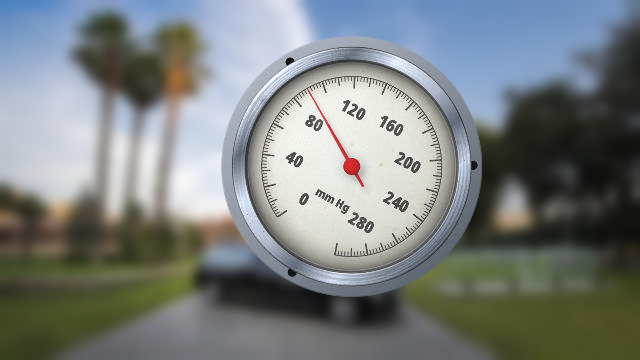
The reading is 90 mmHg
